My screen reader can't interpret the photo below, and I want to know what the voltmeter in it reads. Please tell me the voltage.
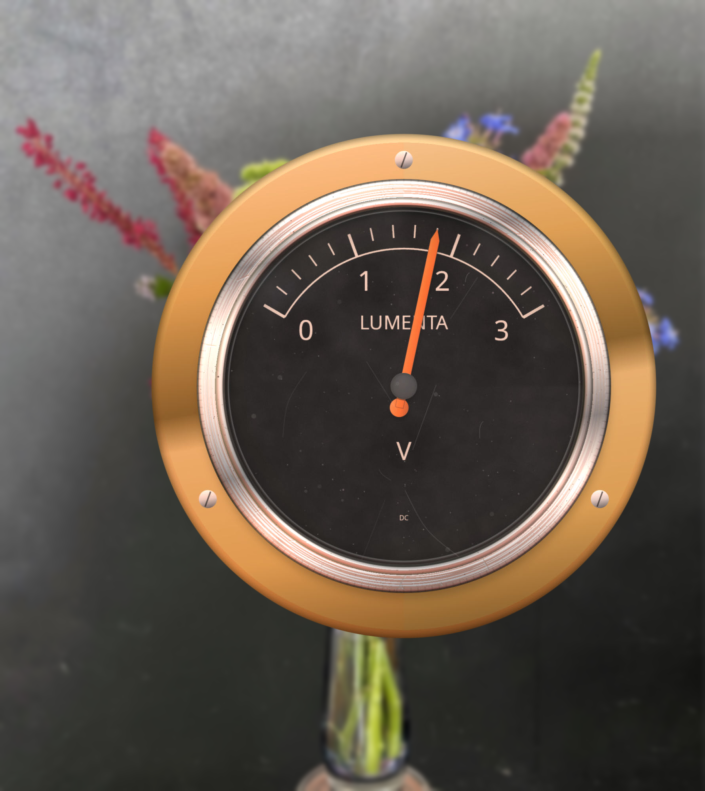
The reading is 1.8 V
